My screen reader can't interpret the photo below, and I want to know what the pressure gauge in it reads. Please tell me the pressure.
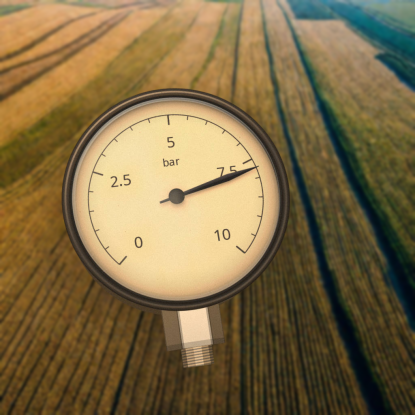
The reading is 7.75 bar
